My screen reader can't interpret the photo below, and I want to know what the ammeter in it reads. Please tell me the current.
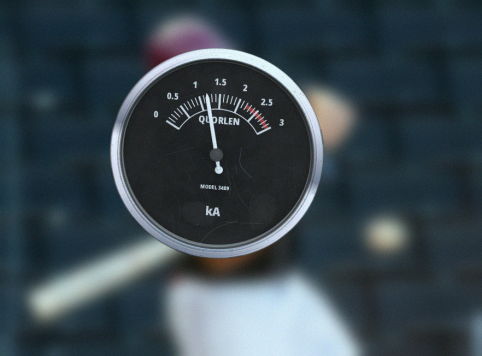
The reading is 1.2 kA
